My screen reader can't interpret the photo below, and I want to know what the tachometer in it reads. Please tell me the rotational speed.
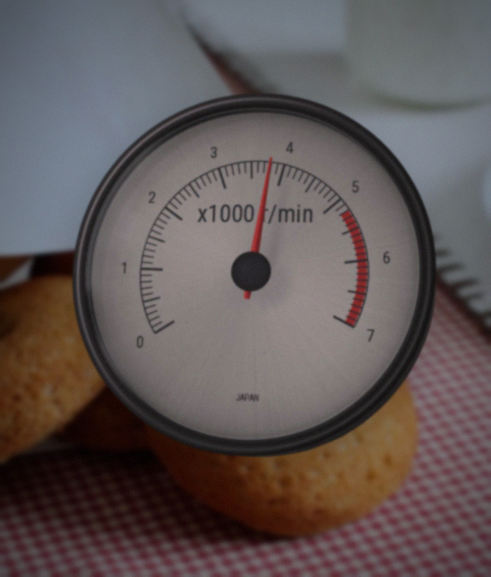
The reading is 3800 rpm
